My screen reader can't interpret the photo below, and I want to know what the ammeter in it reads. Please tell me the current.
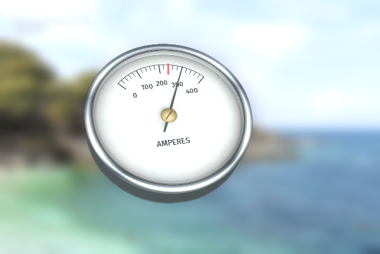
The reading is 300 A
